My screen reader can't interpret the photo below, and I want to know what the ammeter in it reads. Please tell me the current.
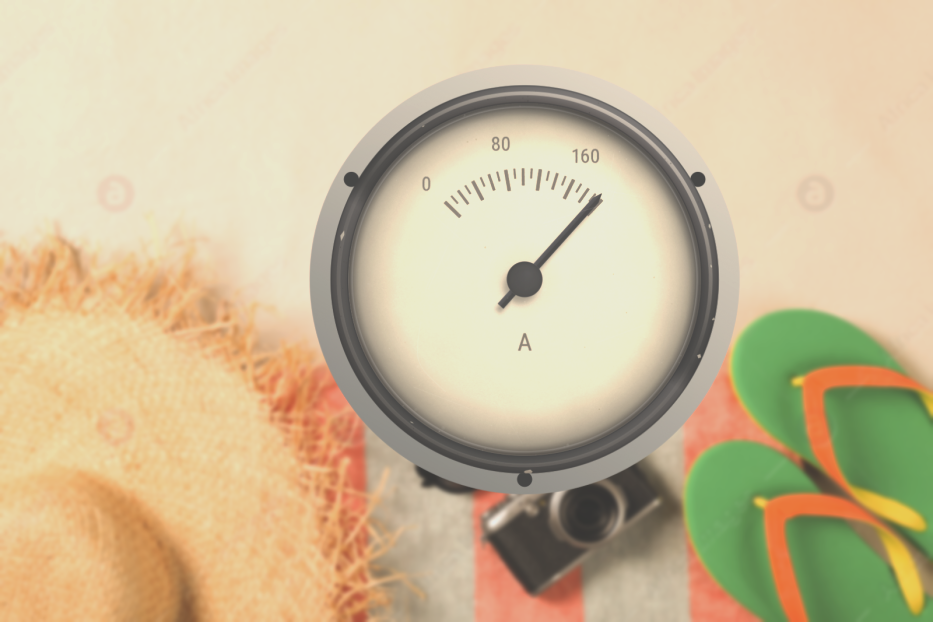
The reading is 195 A
